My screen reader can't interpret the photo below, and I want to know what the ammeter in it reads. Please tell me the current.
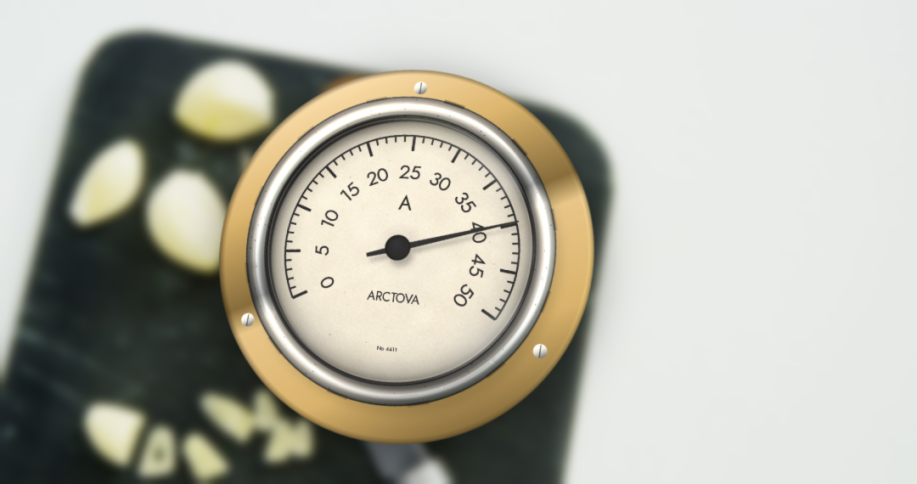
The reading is 40 A
